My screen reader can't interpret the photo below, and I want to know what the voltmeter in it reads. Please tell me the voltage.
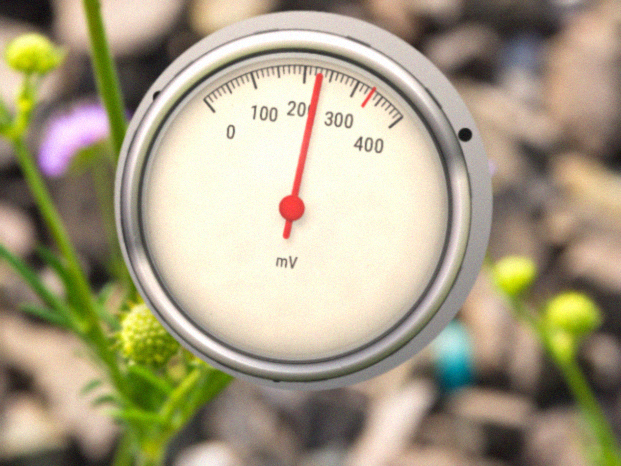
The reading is 230 mV
